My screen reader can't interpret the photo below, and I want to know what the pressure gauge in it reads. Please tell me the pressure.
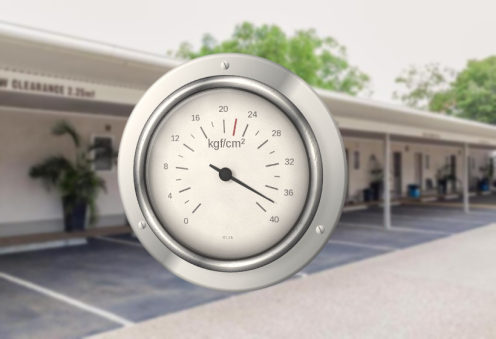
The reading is 38 kg/cm²
